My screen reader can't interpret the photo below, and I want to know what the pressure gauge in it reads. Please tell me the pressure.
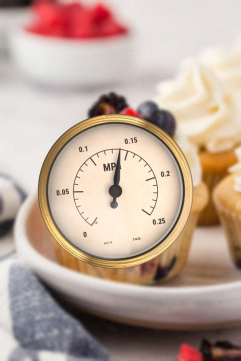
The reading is 0.14 MPa
